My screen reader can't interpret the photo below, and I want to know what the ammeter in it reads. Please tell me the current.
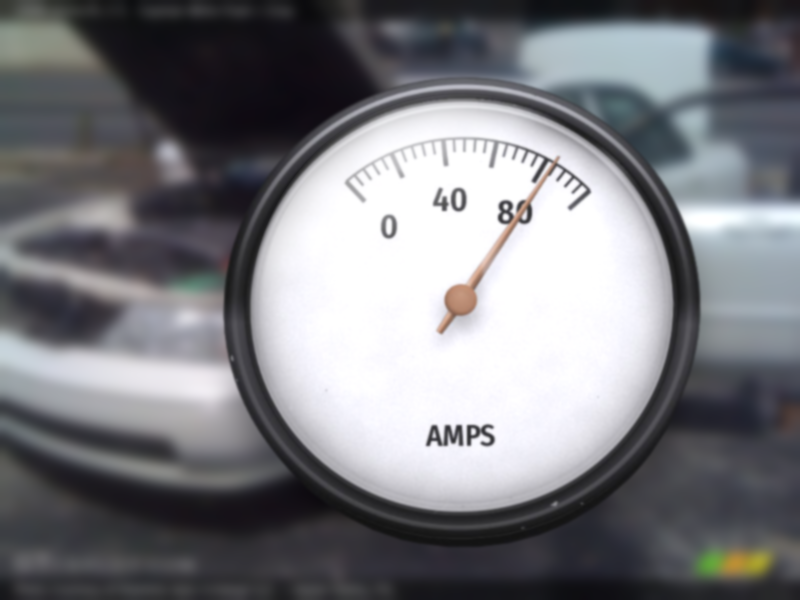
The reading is 84 A
